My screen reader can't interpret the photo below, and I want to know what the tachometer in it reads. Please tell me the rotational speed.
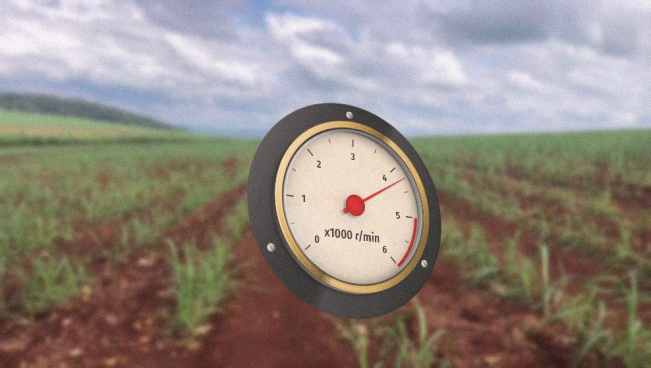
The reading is 4250 rpm
